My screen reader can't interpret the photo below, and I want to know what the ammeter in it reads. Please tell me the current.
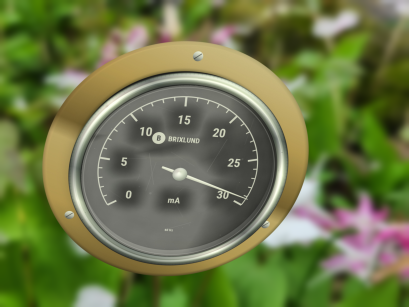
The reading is 29 mA
